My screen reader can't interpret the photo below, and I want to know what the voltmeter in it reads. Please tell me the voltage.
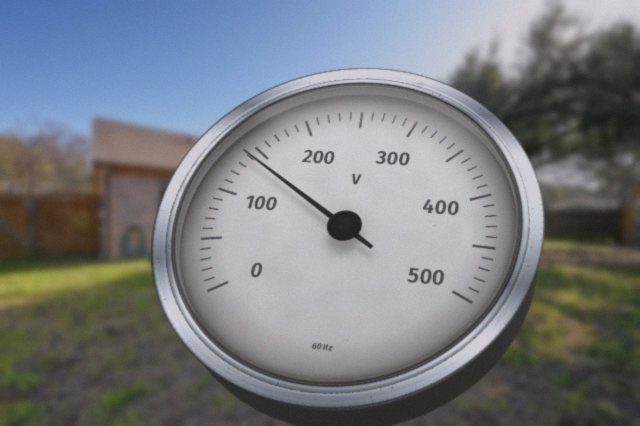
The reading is 140 V
